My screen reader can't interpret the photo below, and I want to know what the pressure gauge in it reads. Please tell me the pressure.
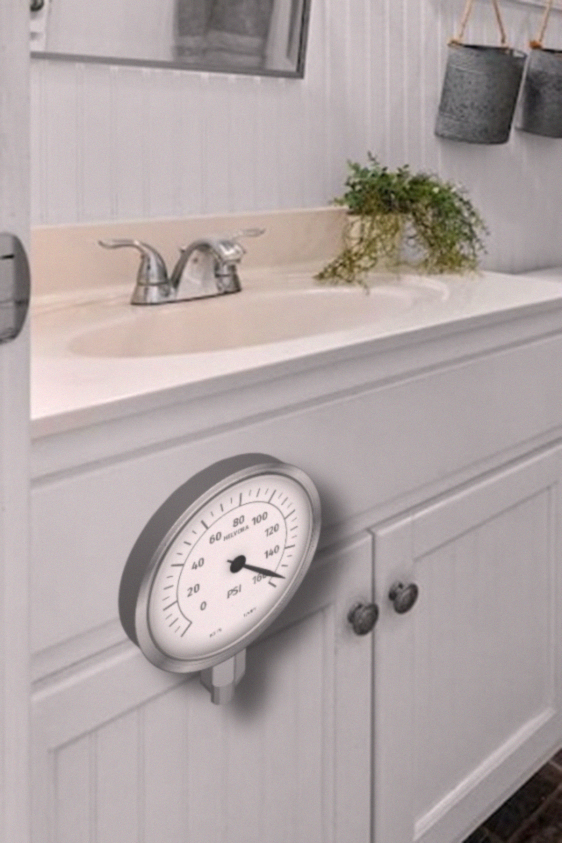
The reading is 155 psi
